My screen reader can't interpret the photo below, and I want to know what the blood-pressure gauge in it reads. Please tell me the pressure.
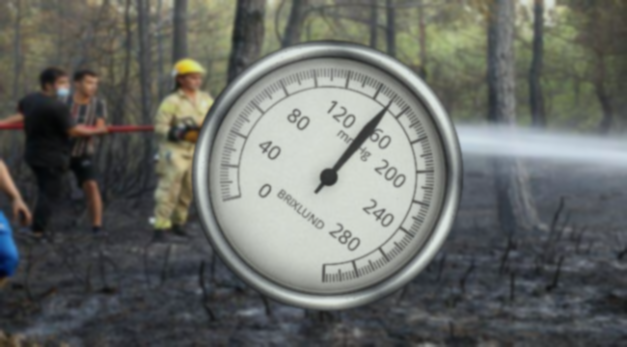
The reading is 150 mmHg
